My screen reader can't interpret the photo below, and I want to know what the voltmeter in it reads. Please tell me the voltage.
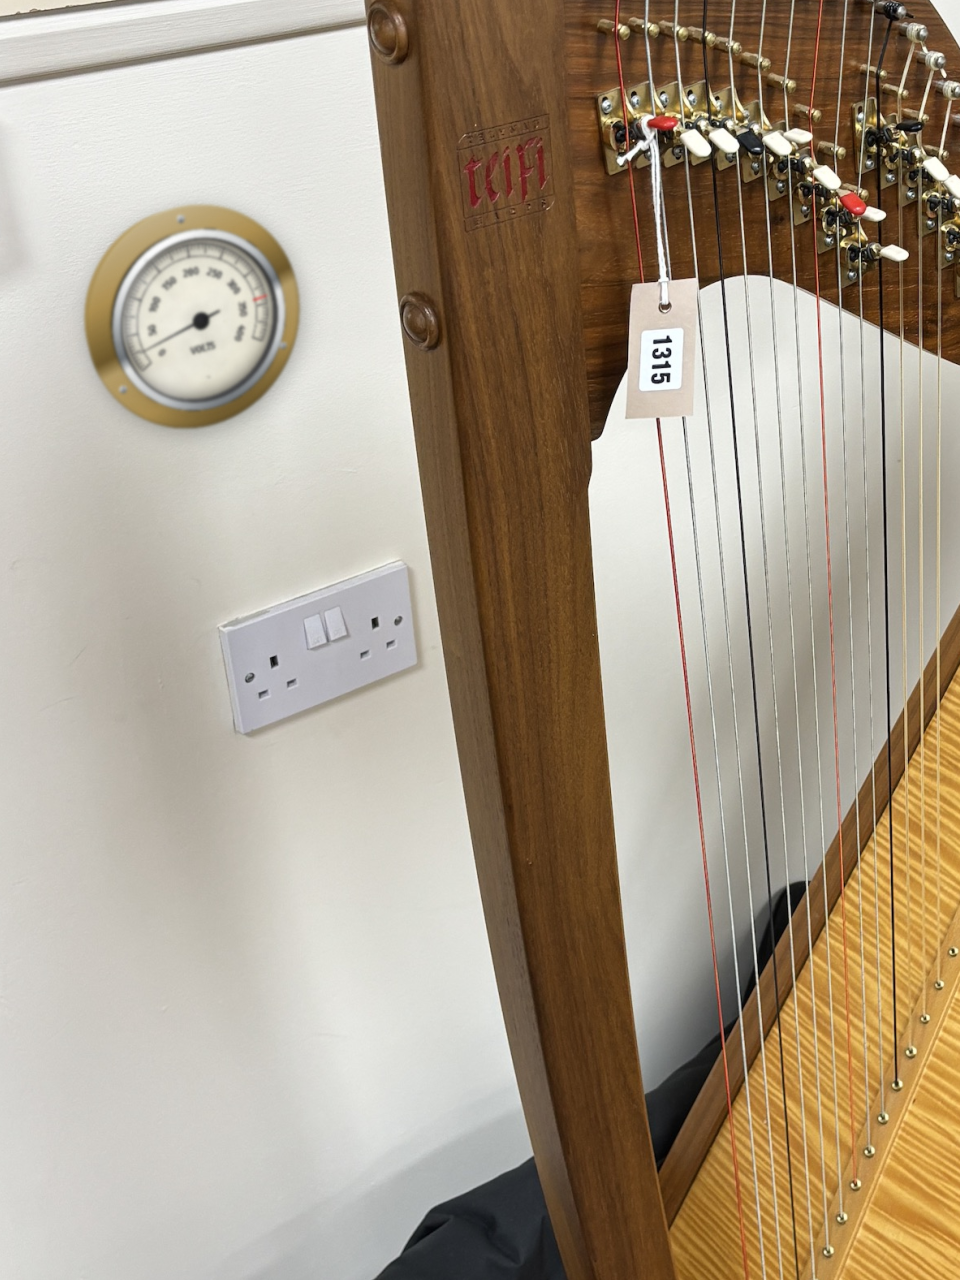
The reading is 25 V
